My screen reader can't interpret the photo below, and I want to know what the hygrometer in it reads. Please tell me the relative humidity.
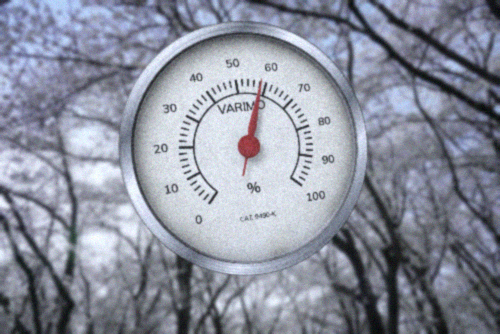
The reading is 58 %
